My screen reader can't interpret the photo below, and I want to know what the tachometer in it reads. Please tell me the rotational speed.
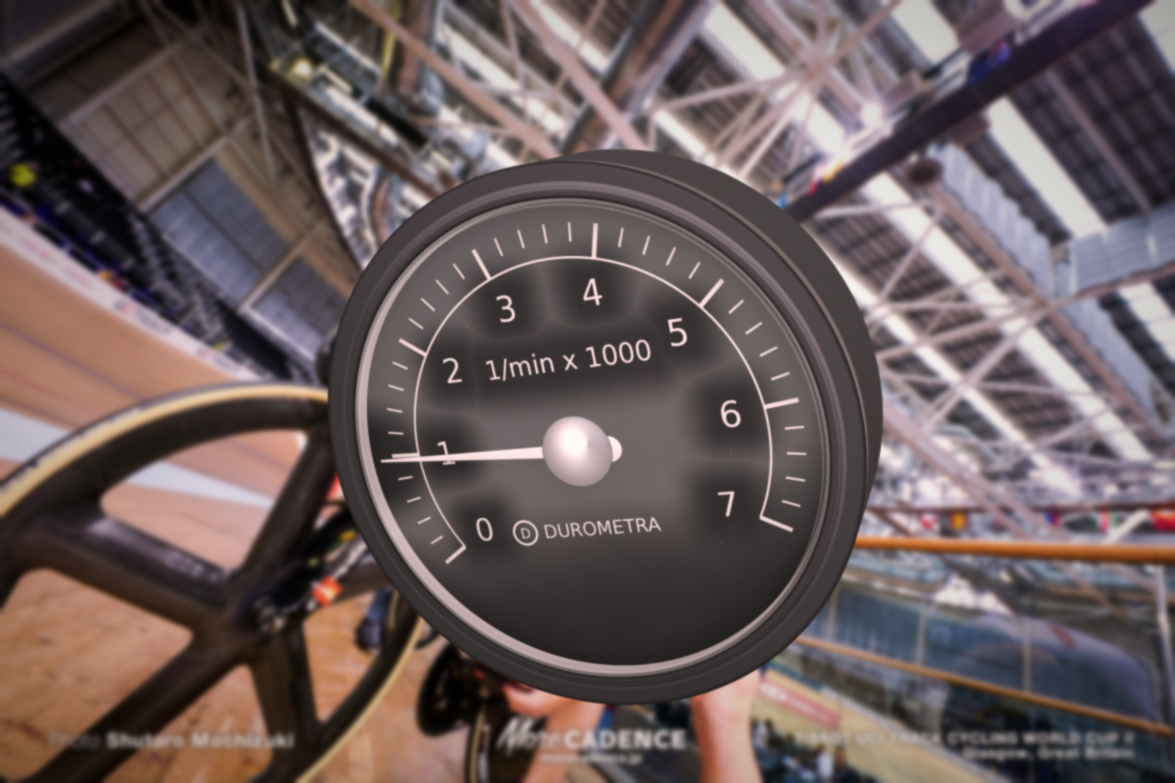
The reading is 1000 rpm
